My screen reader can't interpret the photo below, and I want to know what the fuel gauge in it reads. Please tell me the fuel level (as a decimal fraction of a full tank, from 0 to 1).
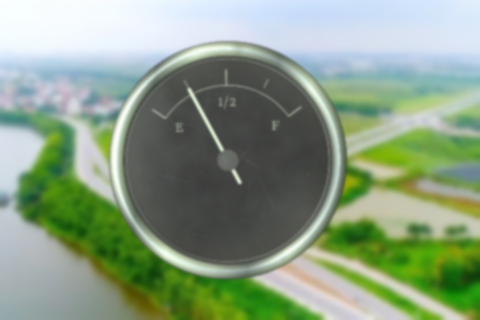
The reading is 0.25
